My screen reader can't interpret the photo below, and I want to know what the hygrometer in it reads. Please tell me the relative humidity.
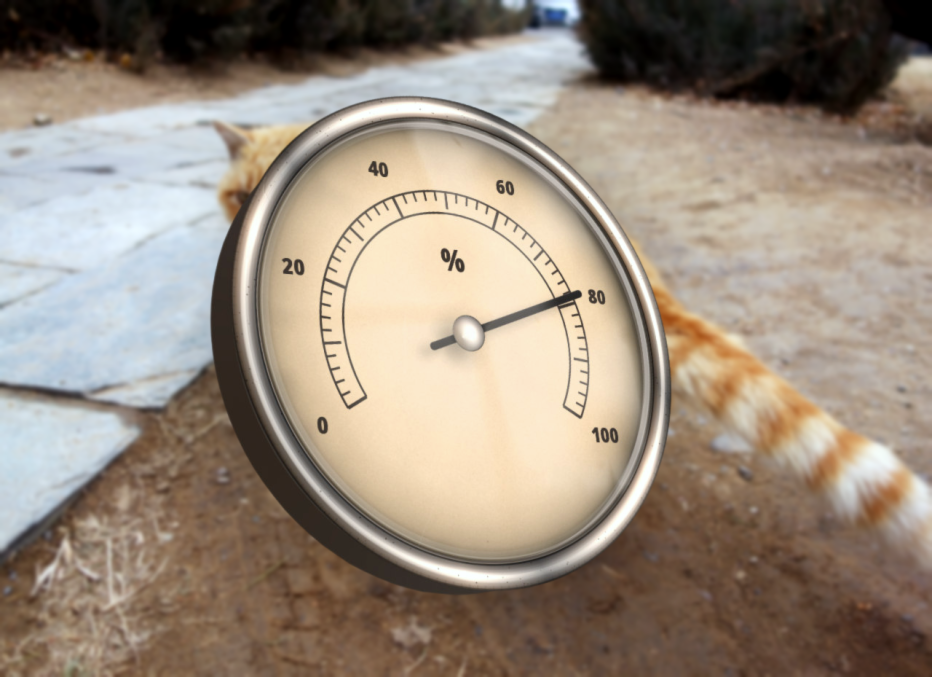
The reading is 79 %
